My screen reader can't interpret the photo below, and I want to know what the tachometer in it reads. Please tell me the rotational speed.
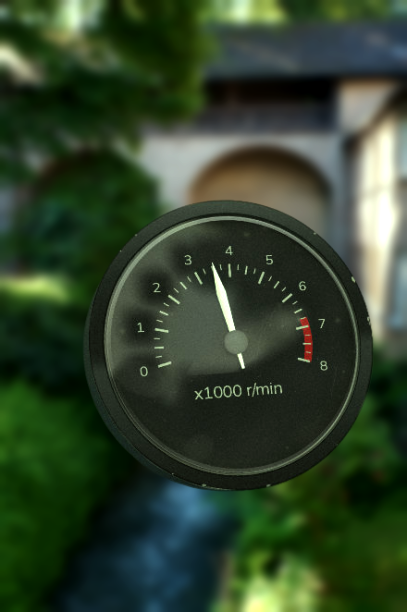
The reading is 3500 rpm
